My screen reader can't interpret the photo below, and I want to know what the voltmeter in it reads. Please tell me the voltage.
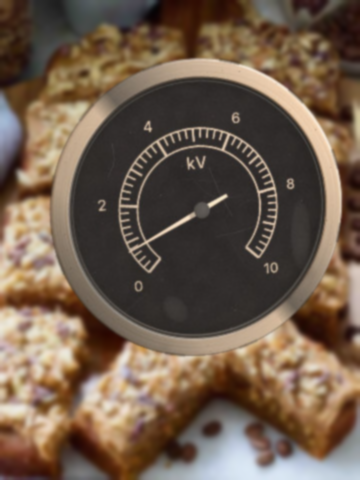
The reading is 0.8 kV
